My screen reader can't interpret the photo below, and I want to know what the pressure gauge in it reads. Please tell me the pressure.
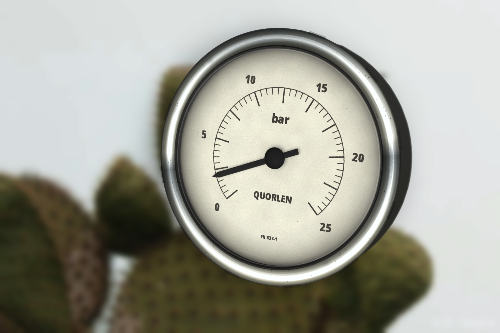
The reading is 2 bar
